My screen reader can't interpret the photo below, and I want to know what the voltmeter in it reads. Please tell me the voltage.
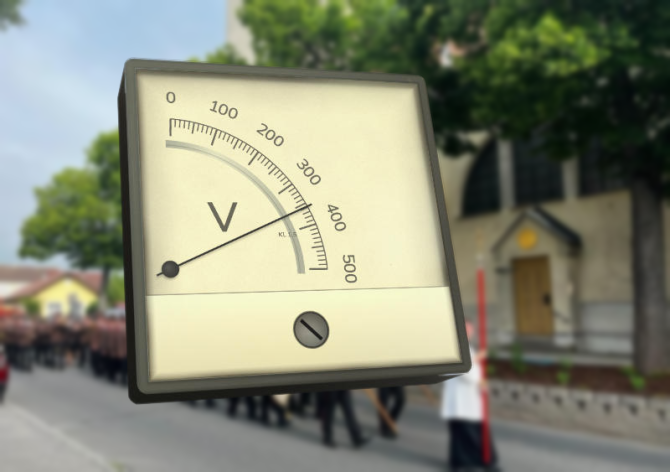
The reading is 360 V
